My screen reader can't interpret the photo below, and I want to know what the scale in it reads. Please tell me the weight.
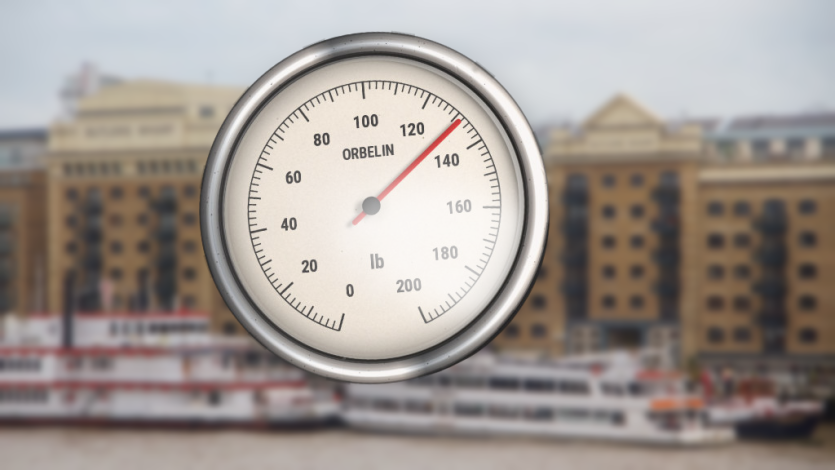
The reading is 132 lb
